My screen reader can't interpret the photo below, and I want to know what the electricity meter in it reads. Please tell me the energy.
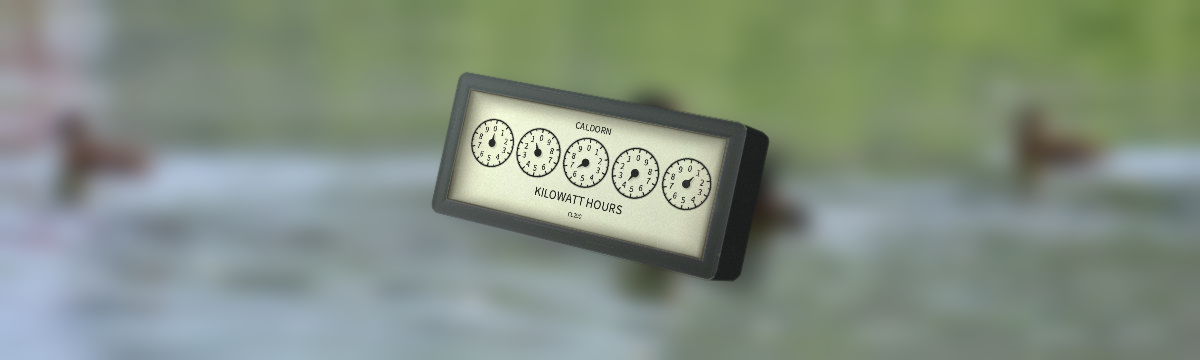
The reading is 641 kWh
